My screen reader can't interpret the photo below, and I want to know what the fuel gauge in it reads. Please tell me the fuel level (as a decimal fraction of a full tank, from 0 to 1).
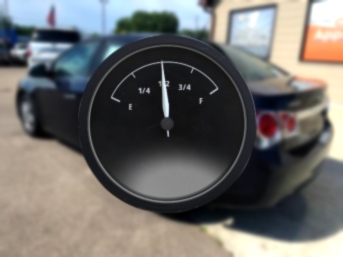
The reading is 0.5
